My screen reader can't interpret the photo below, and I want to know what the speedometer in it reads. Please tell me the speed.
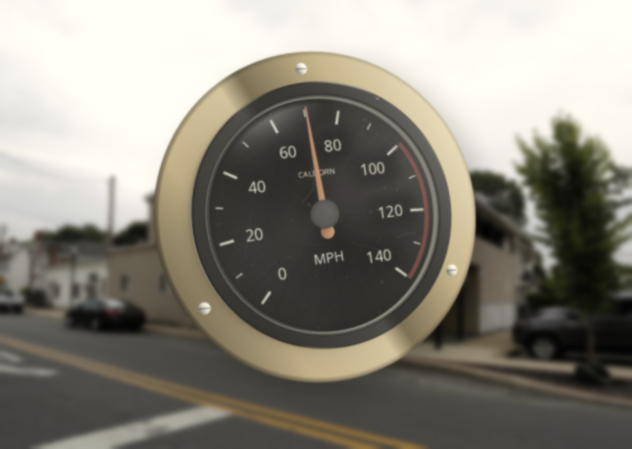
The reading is 70 mph
